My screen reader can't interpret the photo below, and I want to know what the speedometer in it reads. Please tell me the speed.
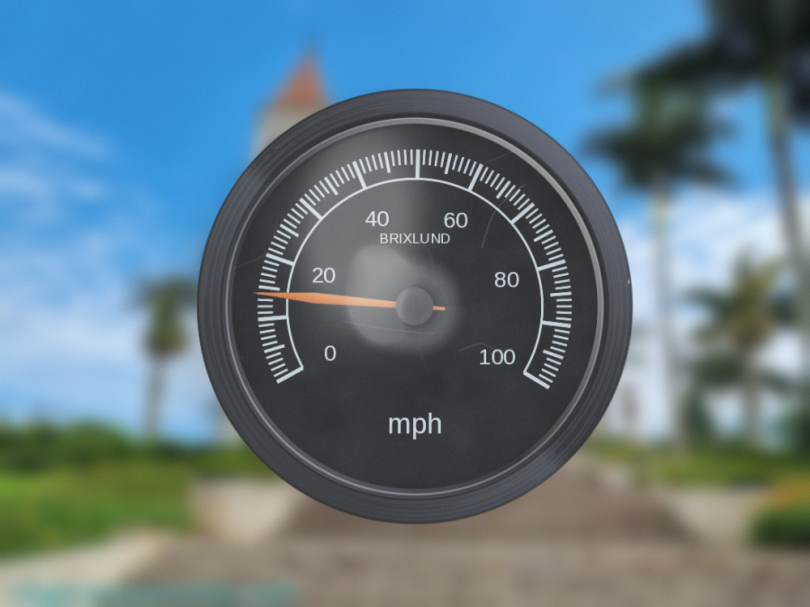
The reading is 14 mph
